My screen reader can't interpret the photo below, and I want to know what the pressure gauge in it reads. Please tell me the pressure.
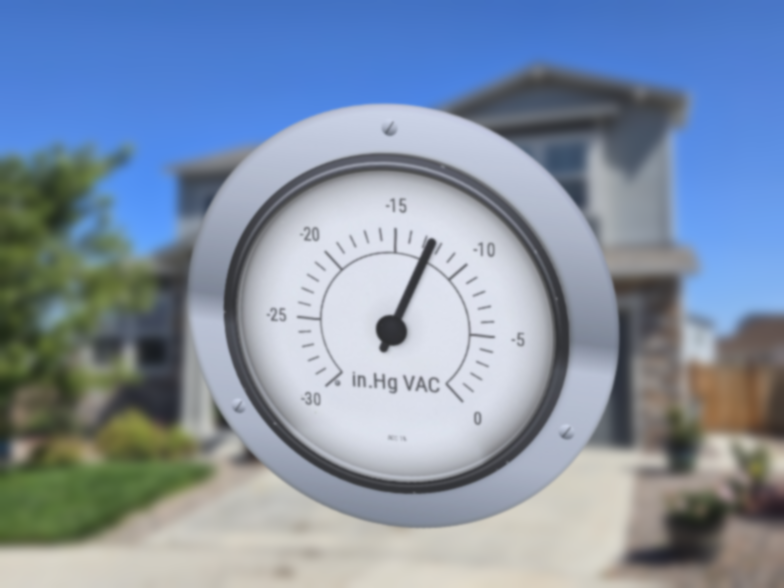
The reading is -12.5 inHg
